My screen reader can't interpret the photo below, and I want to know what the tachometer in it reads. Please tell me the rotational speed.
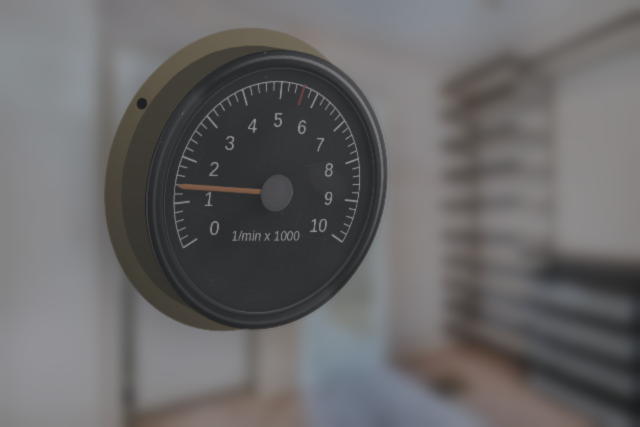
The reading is 1400 rpm
